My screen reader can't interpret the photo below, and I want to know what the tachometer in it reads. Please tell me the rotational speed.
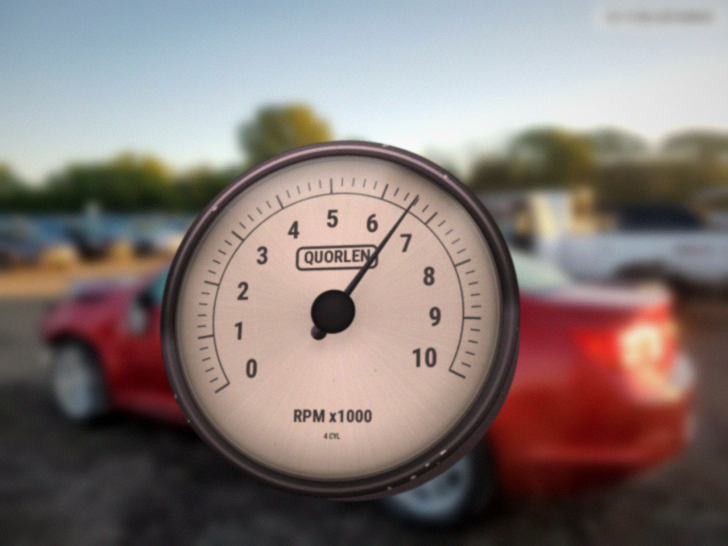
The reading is 6600 rpm
